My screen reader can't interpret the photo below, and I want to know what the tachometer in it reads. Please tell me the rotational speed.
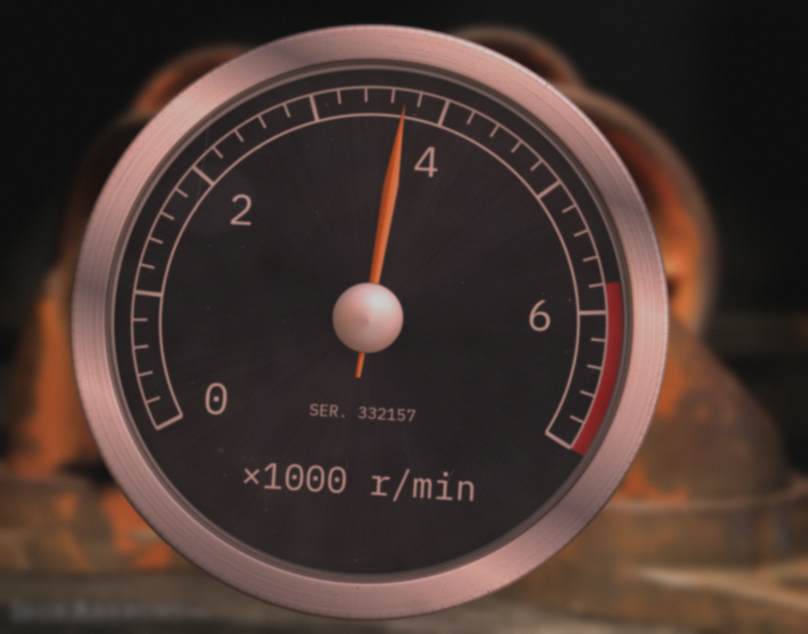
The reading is 3700 rpm
